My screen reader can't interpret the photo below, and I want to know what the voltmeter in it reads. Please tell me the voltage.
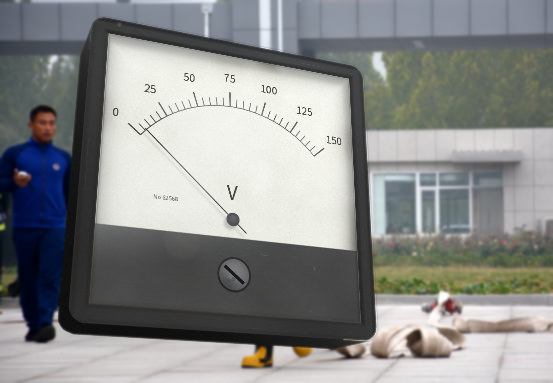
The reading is 5 V
